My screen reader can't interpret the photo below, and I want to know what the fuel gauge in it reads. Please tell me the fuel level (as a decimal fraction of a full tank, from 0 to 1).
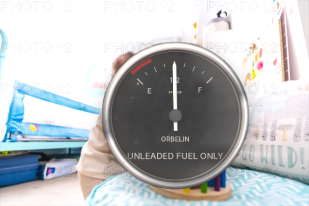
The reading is 0.5
